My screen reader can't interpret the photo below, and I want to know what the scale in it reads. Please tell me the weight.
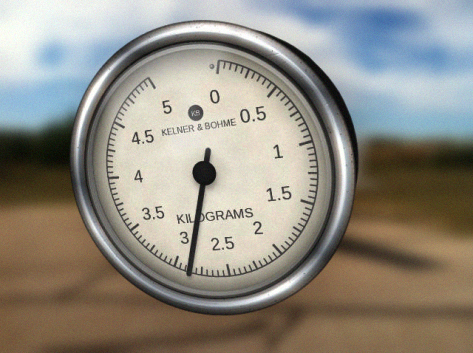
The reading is 2.85 kg
